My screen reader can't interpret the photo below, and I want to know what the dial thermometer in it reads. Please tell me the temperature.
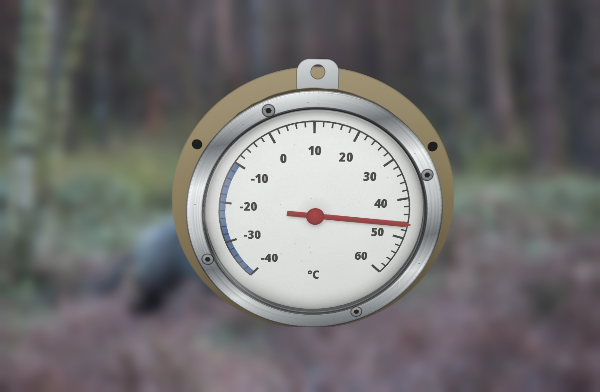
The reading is 46 °C
